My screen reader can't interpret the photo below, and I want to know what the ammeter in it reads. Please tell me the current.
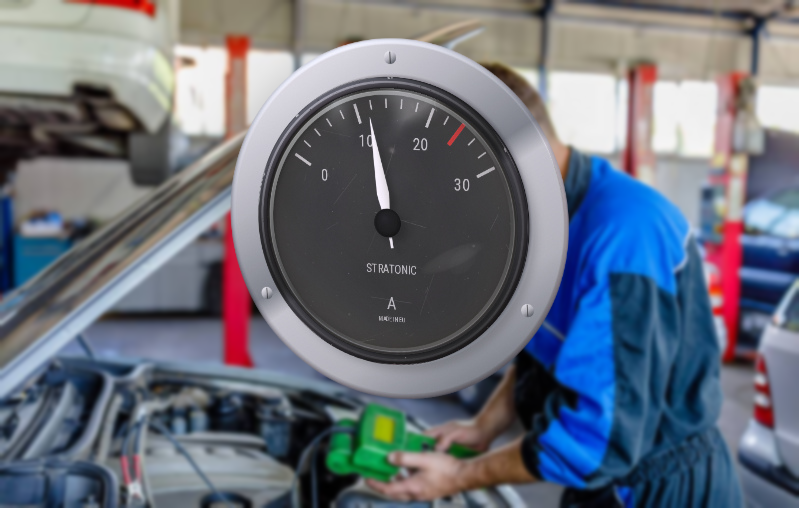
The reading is 12 A
